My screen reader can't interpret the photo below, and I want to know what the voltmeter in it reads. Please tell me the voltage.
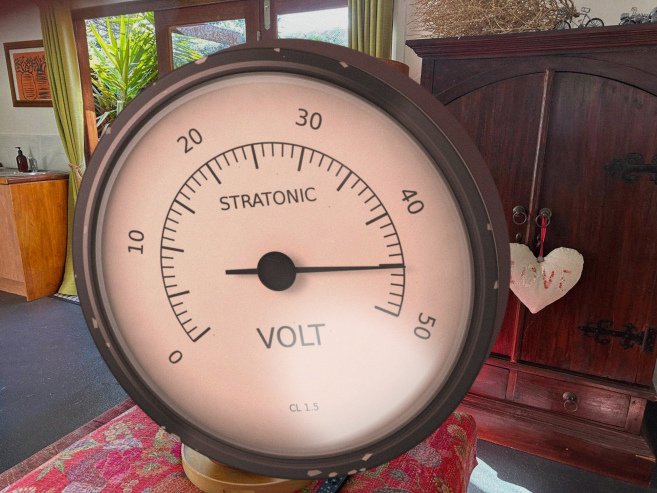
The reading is 45 V
